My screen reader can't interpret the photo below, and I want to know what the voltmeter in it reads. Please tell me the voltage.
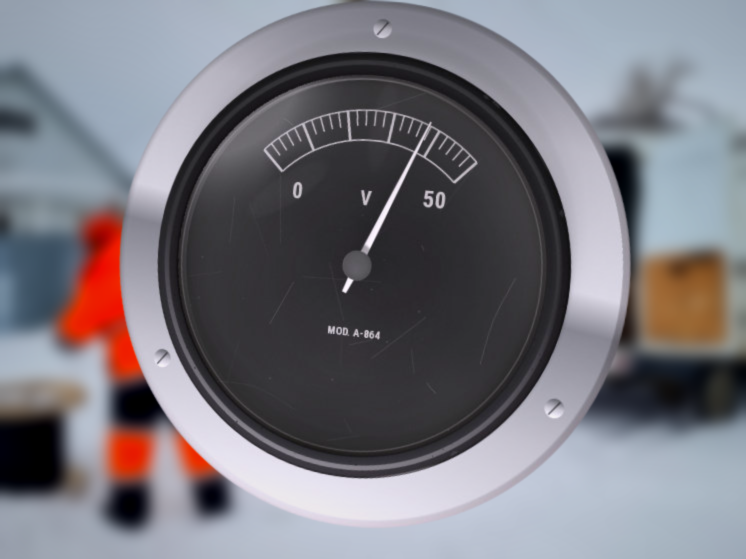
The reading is 38 V
